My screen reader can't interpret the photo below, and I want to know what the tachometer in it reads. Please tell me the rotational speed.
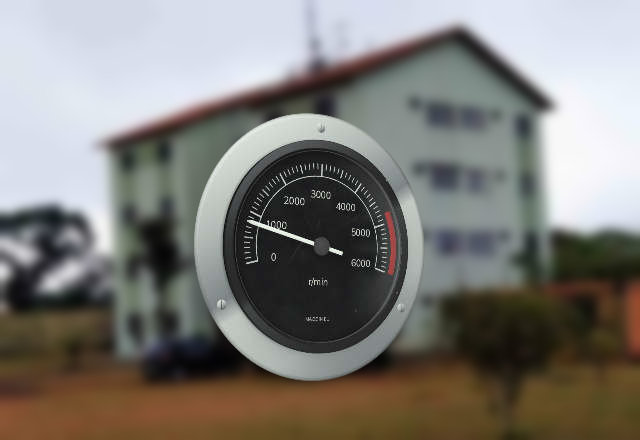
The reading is 800 rpm
